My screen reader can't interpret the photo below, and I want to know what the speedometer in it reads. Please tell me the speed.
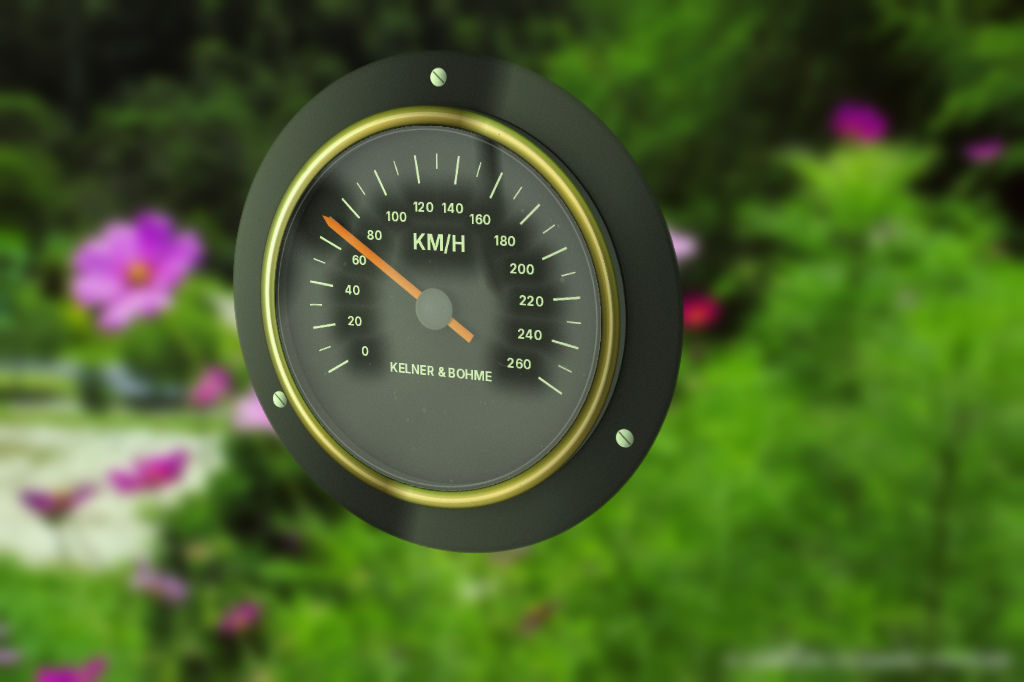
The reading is 70 km/h
